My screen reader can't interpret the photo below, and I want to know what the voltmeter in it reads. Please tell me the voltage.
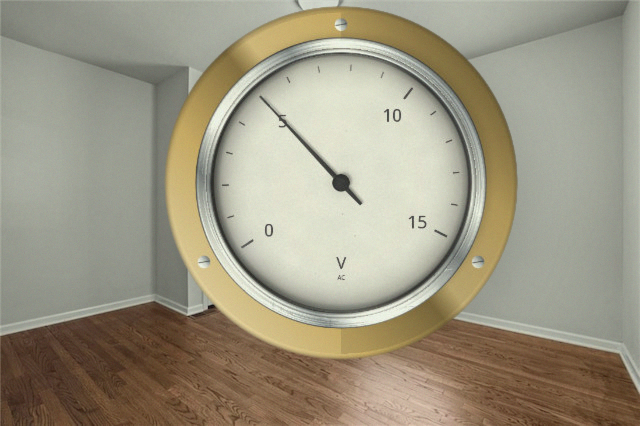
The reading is 5 V
